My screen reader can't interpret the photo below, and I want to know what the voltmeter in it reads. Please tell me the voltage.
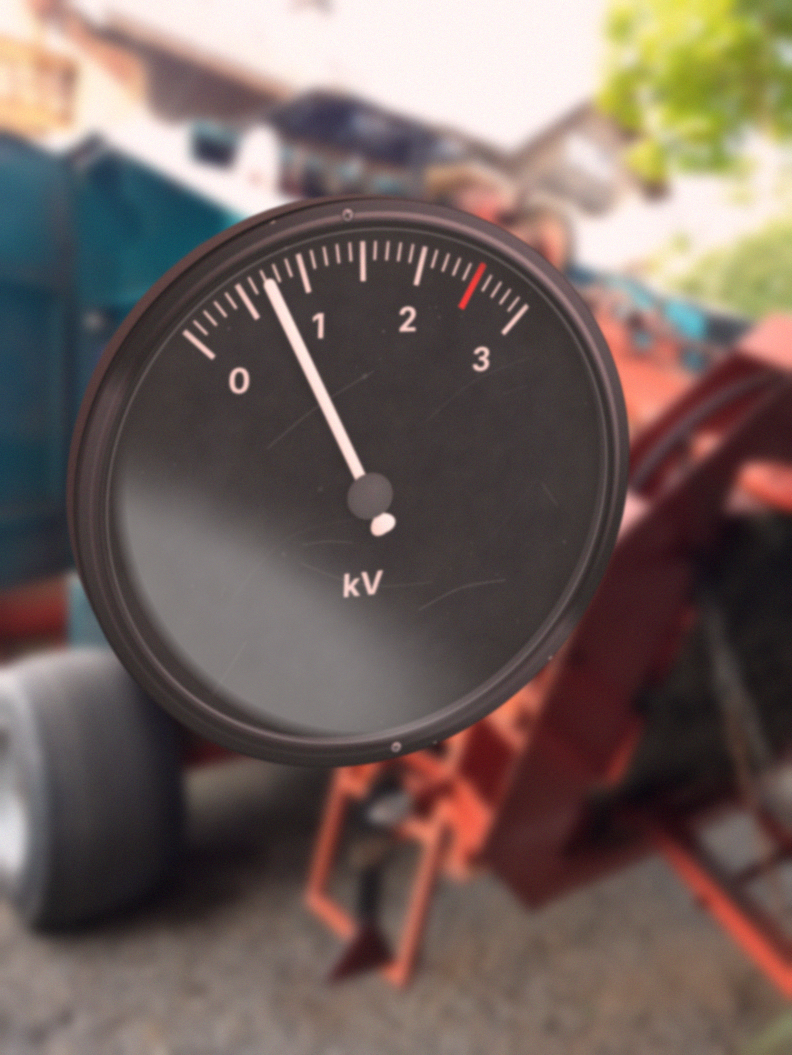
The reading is 0.7 kV
